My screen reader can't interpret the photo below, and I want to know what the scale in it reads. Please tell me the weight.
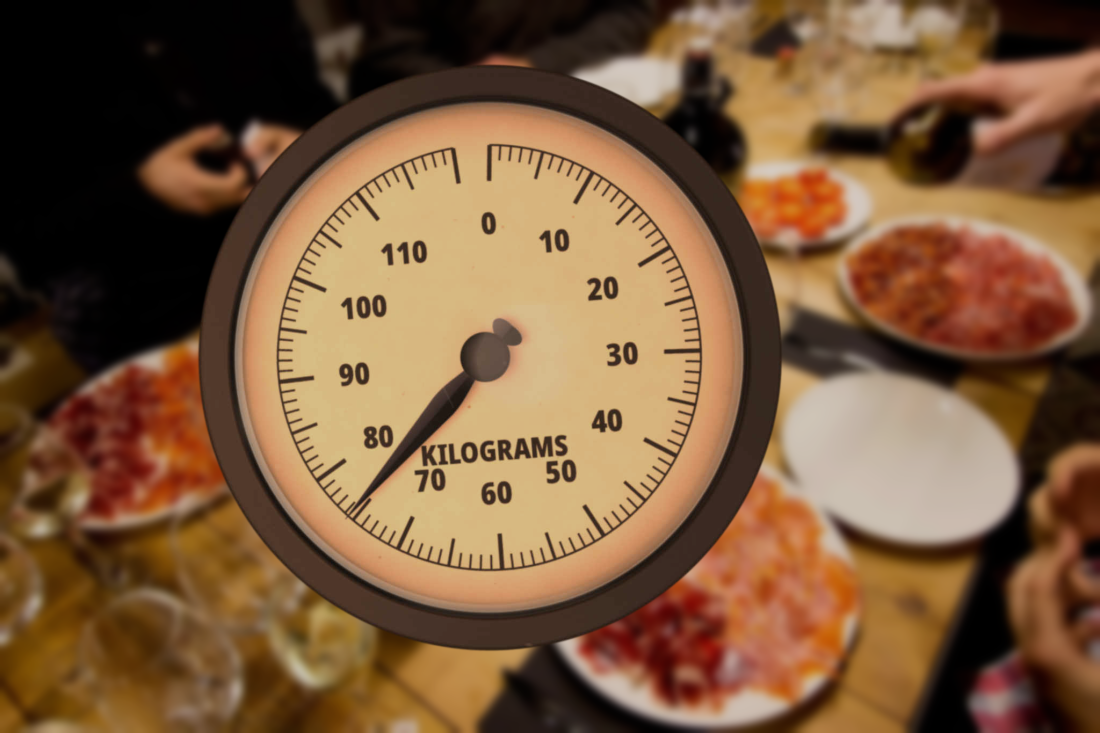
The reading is 75.5 kg
